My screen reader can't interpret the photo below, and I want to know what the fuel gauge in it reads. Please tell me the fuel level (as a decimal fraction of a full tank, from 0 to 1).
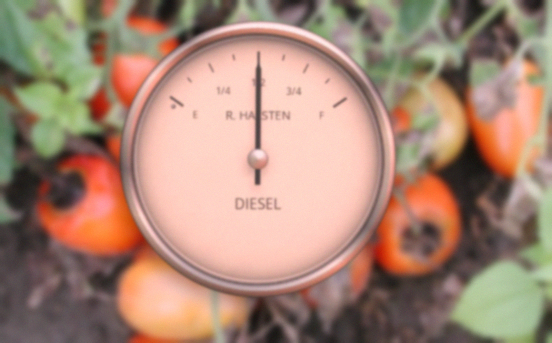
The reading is 0.5
